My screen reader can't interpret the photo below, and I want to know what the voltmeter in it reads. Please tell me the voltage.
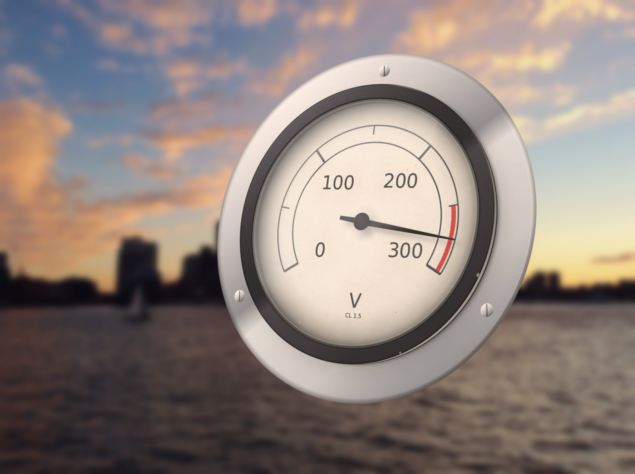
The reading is 275 V
